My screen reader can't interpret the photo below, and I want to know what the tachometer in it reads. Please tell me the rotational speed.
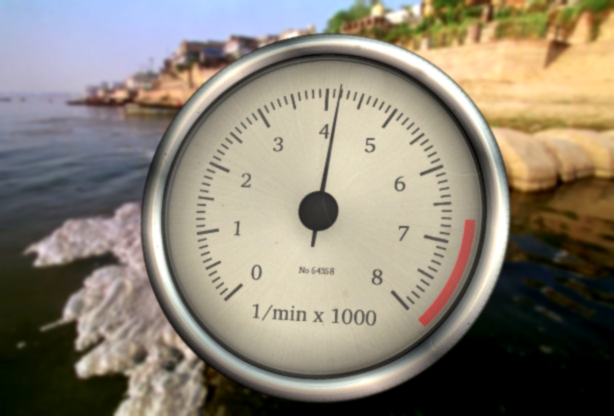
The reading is 4200 rpm
